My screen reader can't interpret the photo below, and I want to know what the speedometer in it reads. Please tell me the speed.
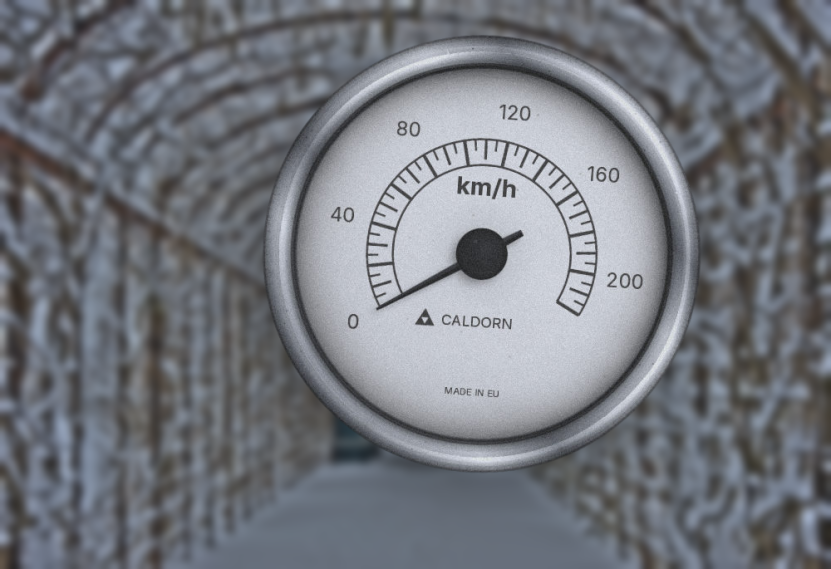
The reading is 0 km/h
